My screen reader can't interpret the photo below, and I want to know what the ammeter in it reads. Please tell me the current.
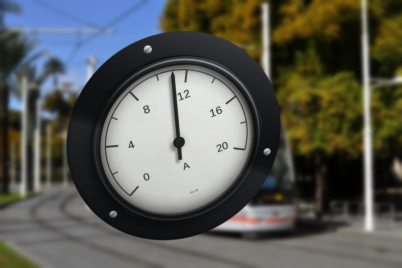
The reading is 11 A
